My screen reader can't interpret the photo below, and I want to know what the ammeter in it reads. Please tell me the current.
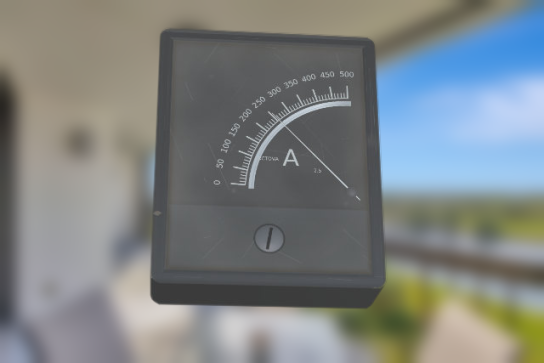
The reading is 250 A
